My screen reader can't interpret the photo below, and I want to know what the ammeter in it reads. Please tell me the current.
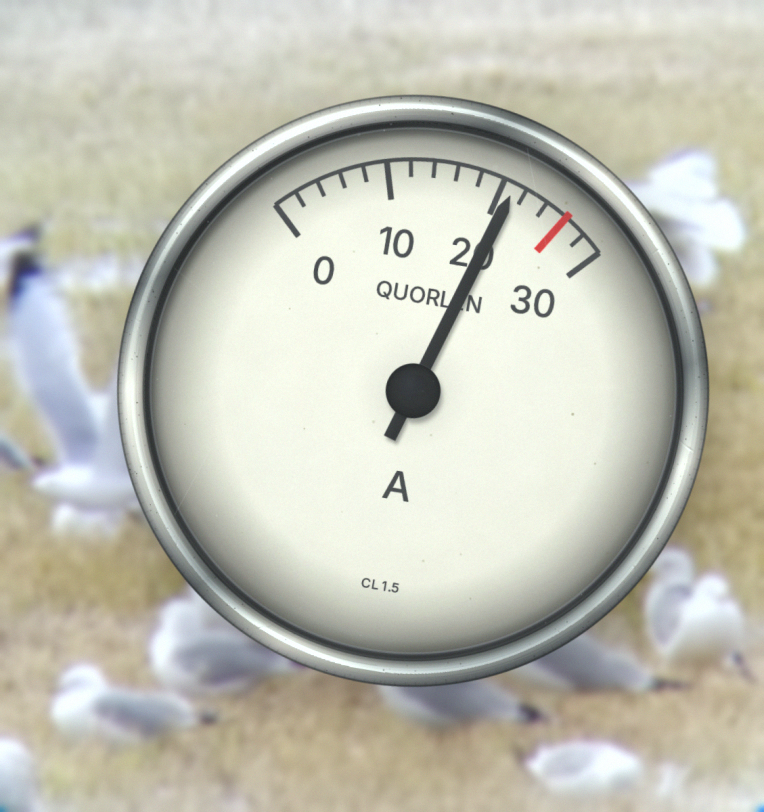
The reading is 21 A
